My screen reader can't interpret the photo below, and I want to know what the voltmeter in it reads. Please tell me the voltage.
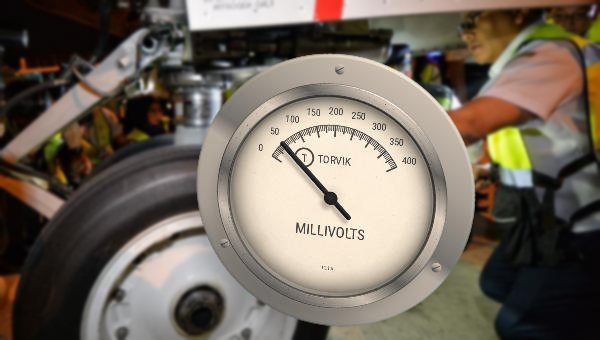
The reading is 50 mV
